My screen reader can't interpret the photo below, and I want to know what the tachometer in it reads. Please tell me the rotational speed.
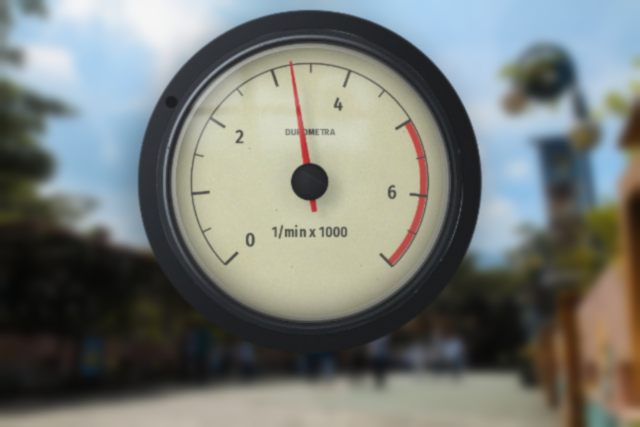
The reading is 3250 rpm
